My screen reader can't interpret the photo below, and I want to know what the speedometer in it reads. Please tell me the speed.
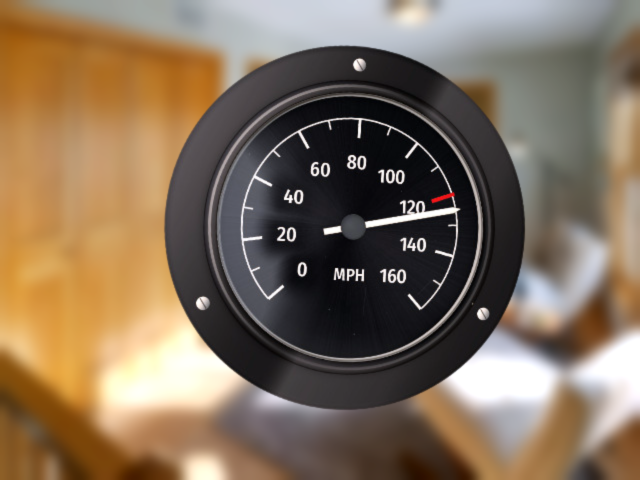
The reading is 125 mph
